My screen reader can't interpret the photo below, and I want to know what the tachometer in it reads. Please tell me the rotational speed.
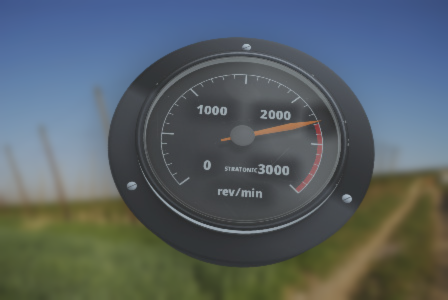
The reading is 2300 rpm
